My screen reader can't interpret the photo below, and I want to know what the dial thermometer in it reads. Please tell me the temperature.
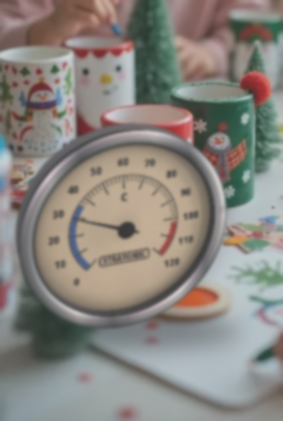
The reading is 30 °C
